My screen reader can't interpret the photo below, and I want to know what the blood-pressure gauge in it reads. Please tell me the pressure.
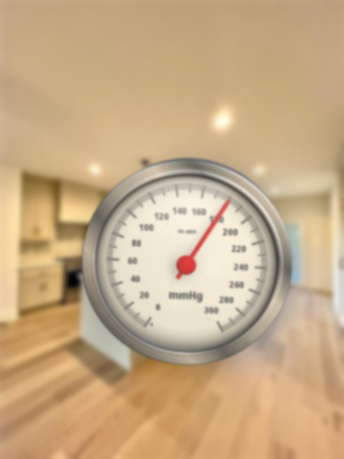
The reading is 180 mmHg
